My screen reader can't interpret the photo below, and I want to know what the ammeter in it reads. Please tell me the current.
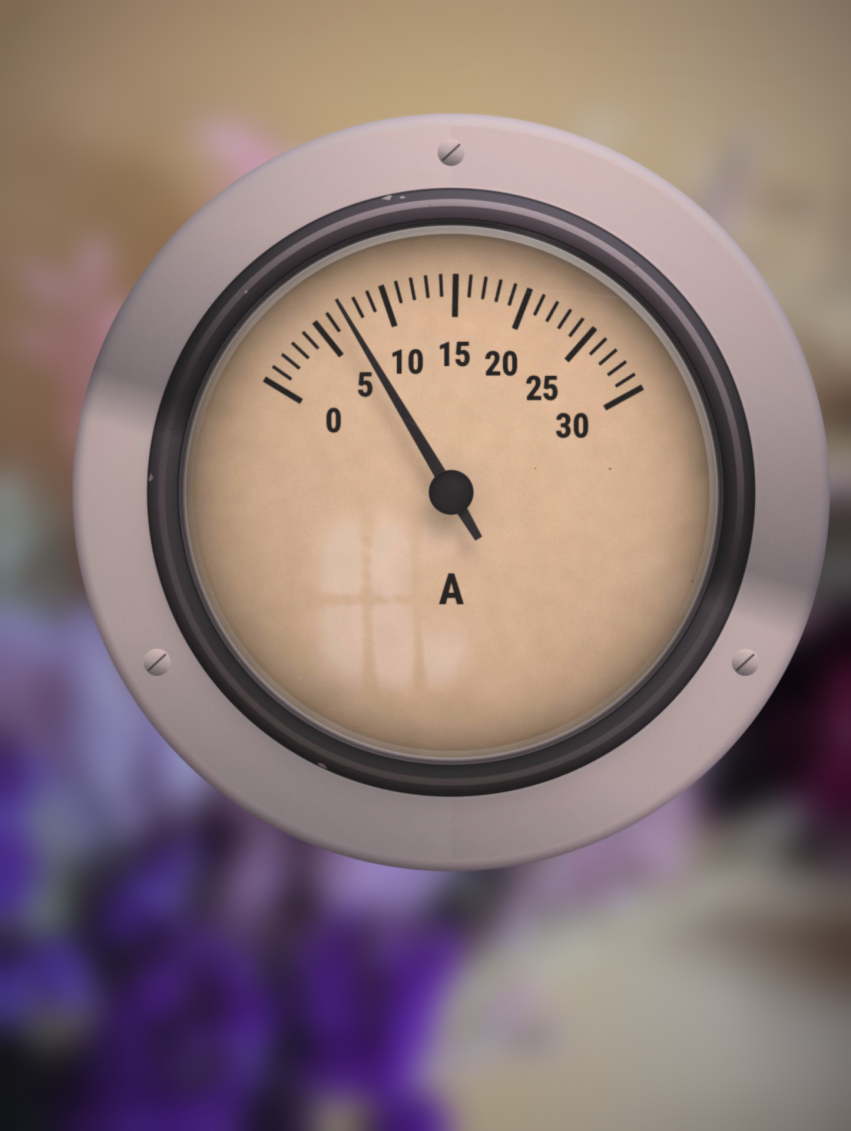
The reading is 7 A
